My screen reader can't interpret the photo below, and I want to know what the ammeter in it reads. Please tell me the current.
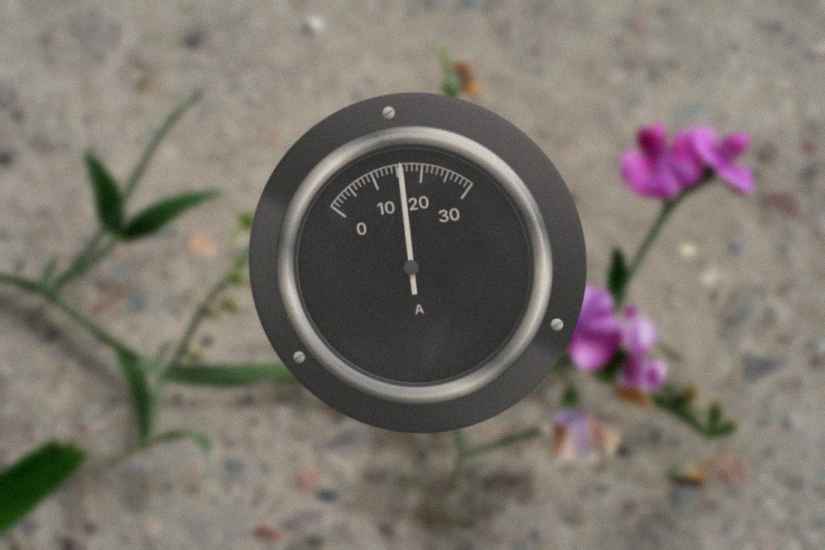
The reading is 16 A
